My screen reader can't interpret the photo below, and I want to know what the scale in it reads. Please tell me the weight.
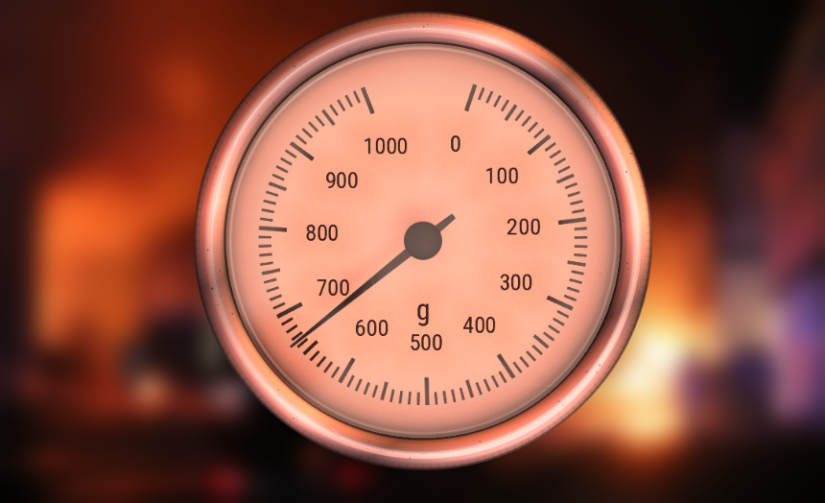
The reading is 665 g
